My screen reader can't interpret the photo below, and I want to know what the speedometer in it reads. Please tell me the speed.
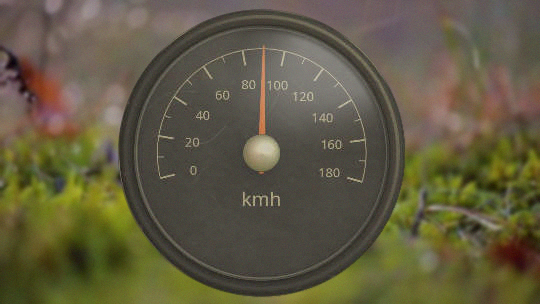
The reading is 90 km/h
